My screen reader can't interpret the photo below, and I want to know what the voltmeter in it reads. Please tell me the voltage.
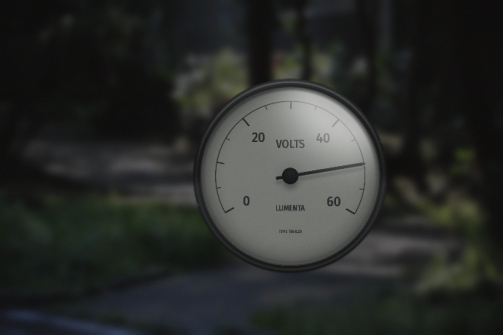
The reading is 50 V
